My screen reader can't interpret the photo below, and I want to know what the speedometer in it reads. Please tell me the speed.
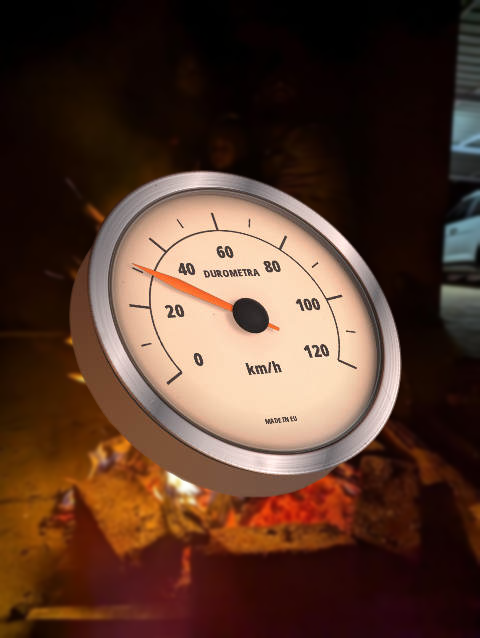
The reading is 30 km/h
